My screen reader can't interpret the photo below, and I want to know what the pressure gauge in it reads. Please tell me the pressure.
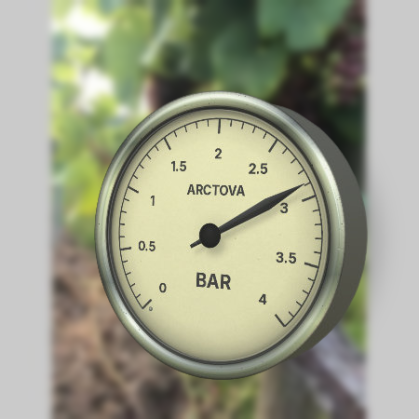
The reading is 2.9 bar
